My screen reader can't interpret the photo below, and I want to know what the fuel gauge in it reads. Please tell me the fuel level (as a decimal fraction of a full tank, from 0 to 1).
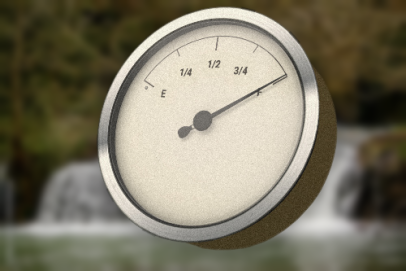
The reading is 1
